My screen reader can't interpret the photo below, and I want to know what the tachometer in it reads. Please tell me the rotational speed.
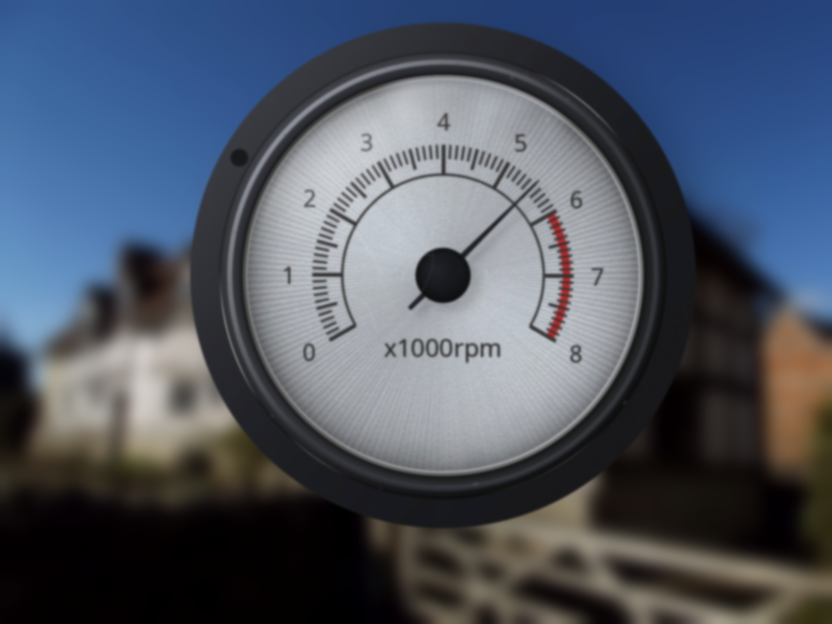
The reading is 5500 rpm
